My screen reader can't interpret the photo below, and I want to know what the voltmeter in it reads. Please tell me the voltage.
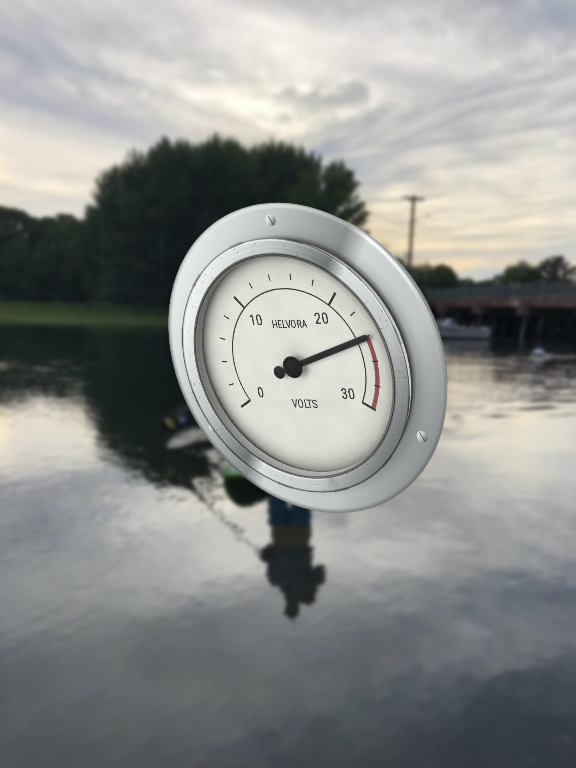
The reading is 24 V
